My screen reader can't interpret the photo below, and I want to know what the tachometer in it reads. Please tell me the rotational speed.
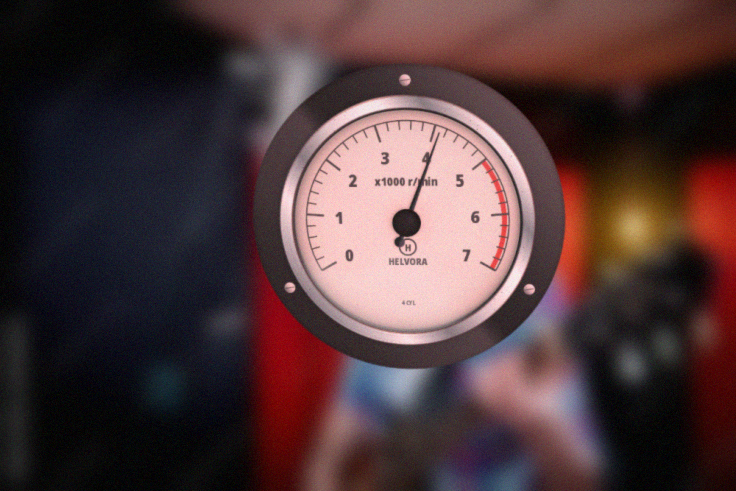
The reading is 4100 rpm
